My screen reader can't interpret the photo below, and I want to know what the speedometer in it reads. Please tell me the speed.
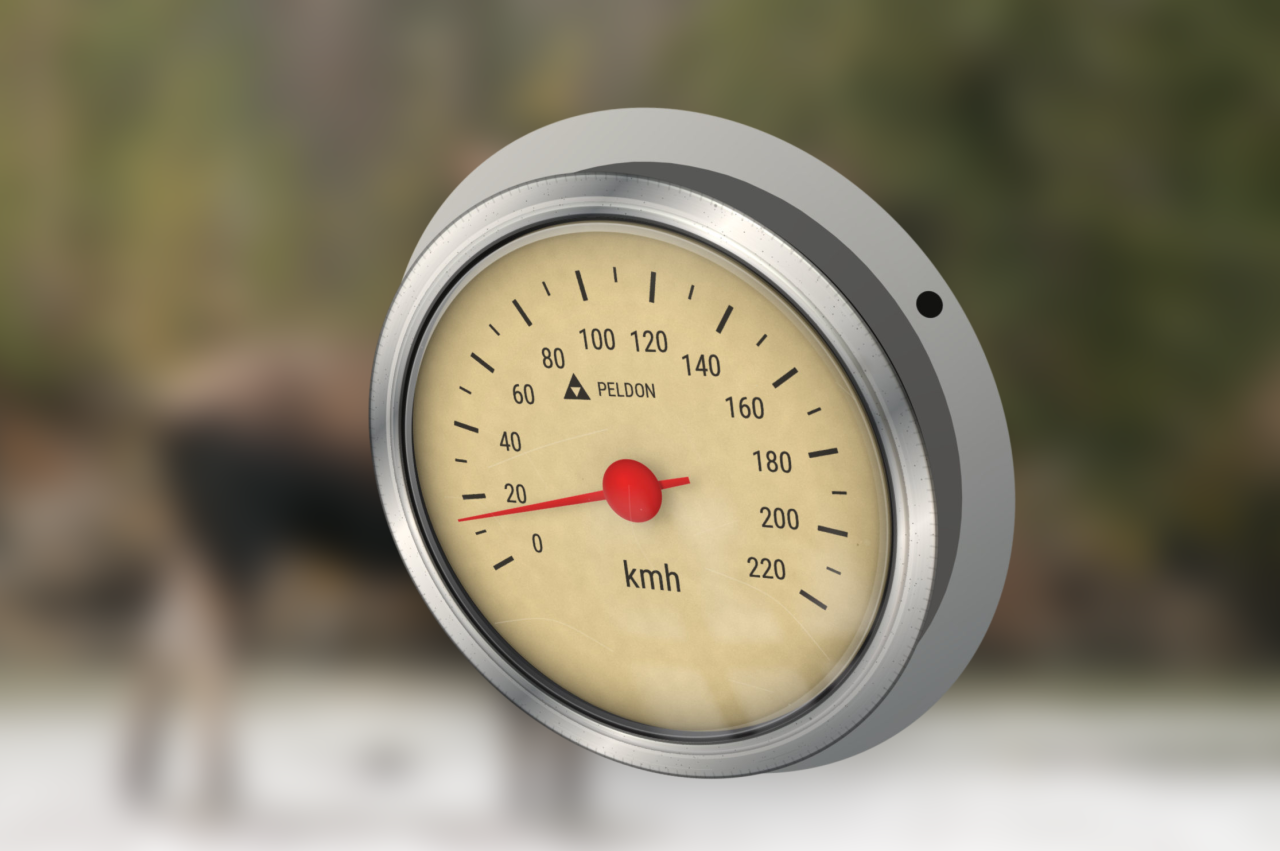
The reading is 15 km/h
